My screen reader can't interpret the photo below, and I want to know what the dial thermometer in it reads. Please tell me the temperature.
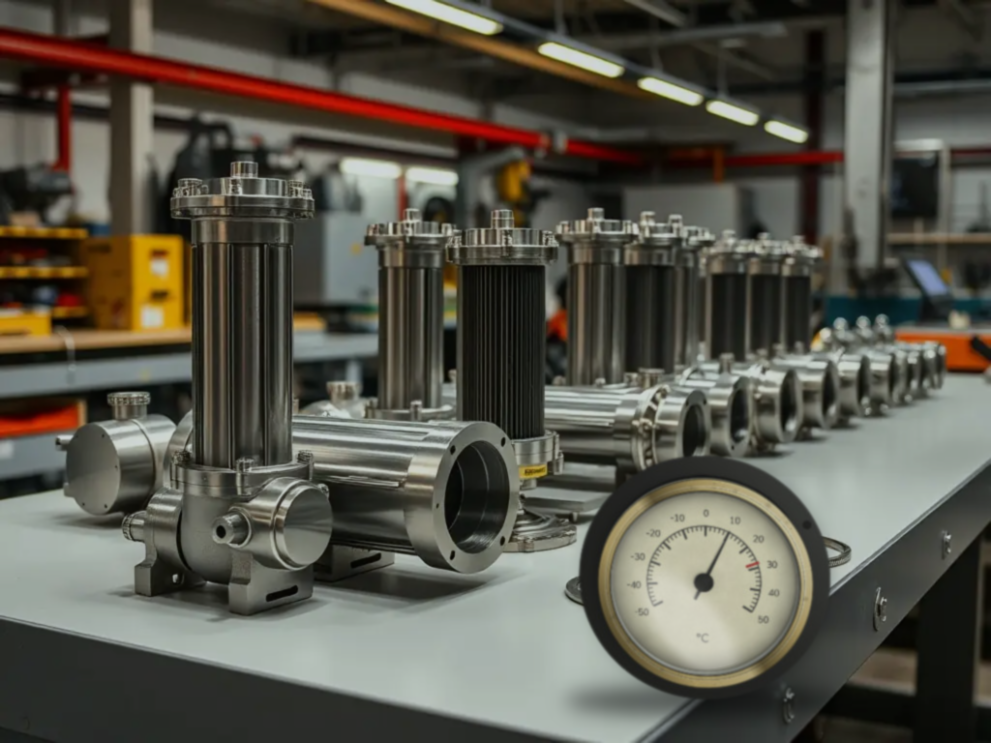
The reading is 10 °C
